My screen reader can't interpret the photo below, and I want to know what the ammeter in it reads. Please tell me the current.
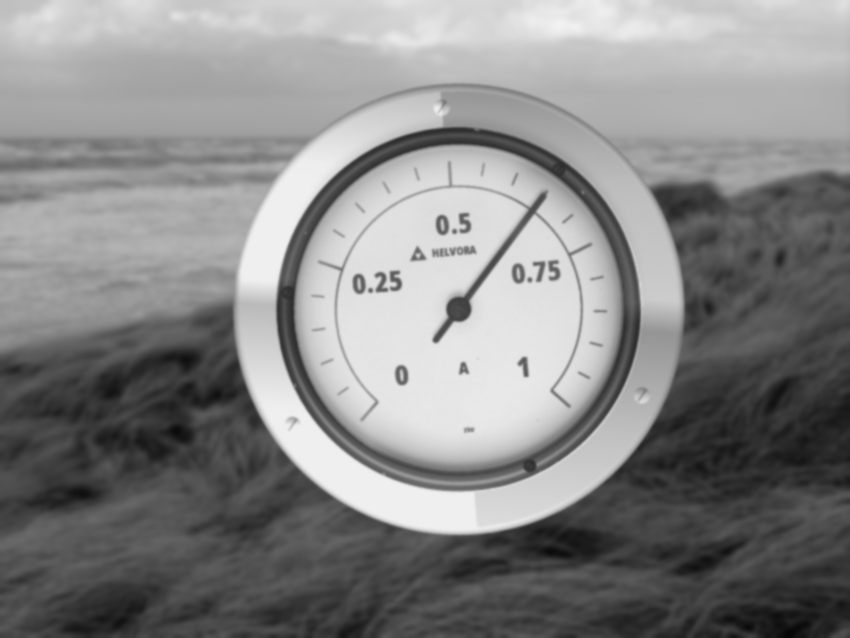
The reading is 0.65 A
